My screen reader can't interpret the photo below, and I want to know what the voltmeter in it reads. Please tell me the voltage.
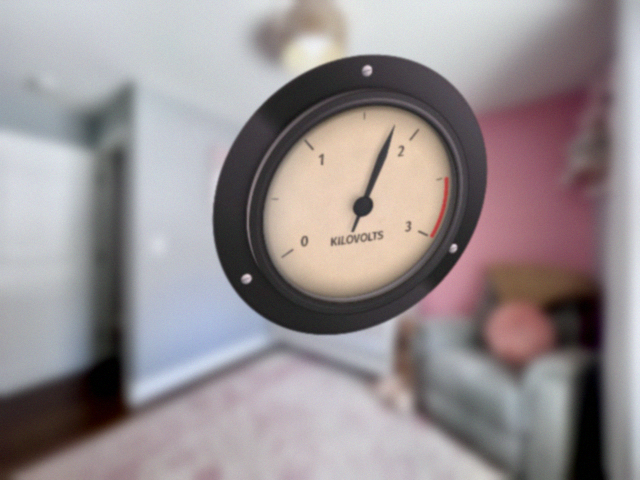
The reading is 1.75 kV
